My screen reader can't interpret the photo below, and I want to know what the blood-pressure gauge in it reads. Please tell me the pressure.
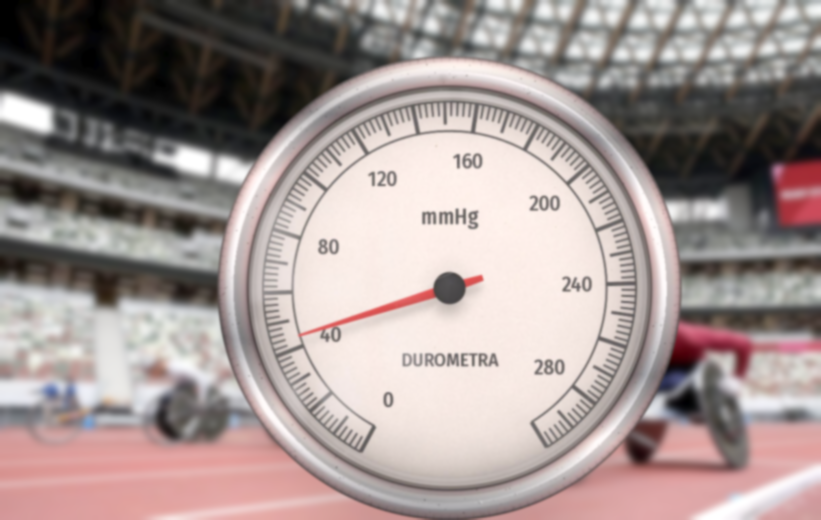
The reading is 44 mmHg
